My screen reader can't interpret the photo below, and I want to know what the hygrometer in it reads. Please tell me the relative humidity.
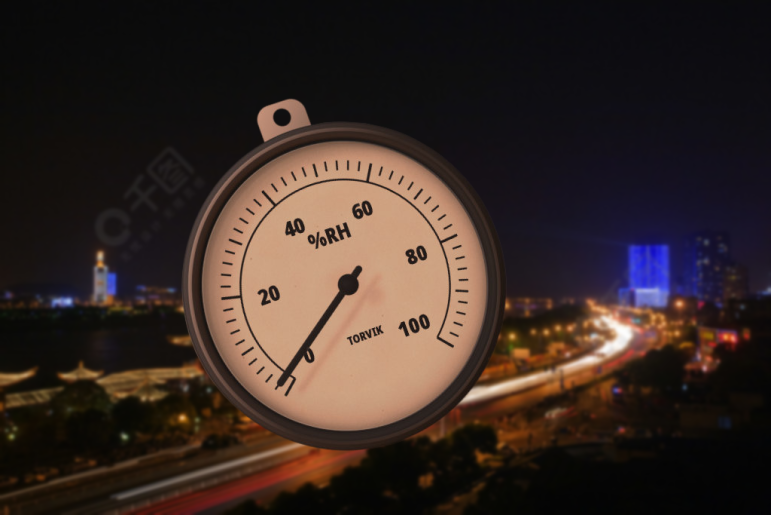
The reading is 2 %
